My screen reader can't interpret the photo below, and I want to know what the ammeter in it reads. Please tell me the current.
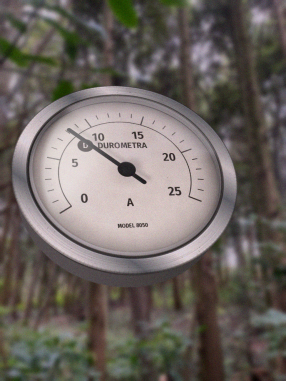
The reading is 8 A
